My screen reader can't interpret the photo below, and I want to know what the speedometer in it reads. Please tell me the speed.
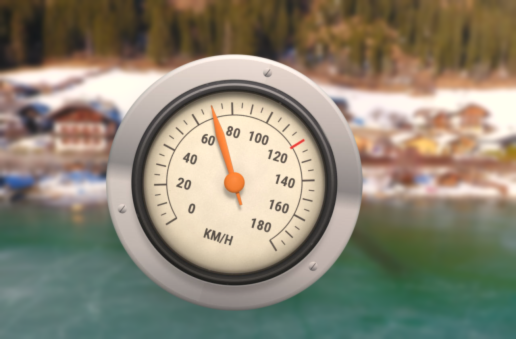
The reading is 70 km/h
